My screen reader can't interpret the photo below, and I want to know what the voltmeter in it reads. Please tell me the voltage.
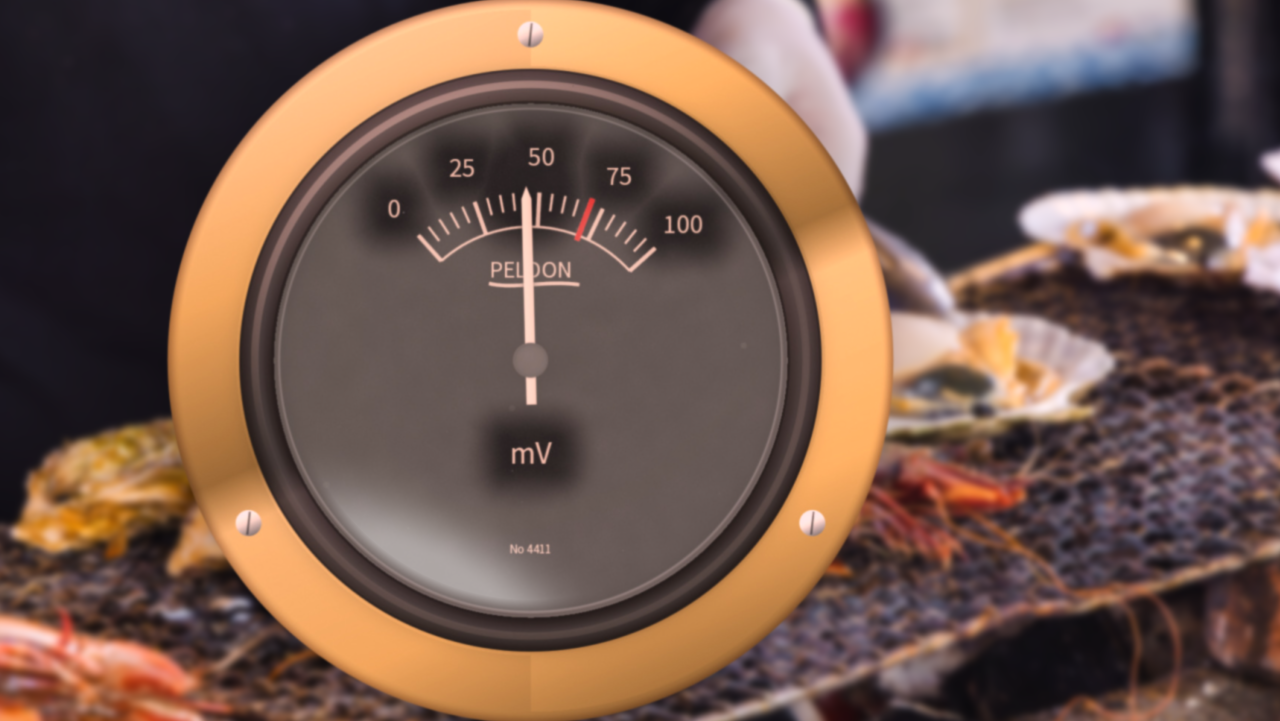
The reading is 45 mV
